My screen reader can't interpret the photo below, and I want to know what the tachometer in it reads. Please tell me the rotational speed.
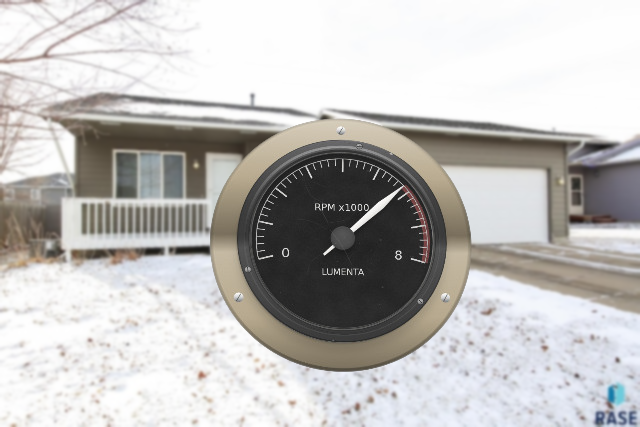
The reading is 5800 rpm
